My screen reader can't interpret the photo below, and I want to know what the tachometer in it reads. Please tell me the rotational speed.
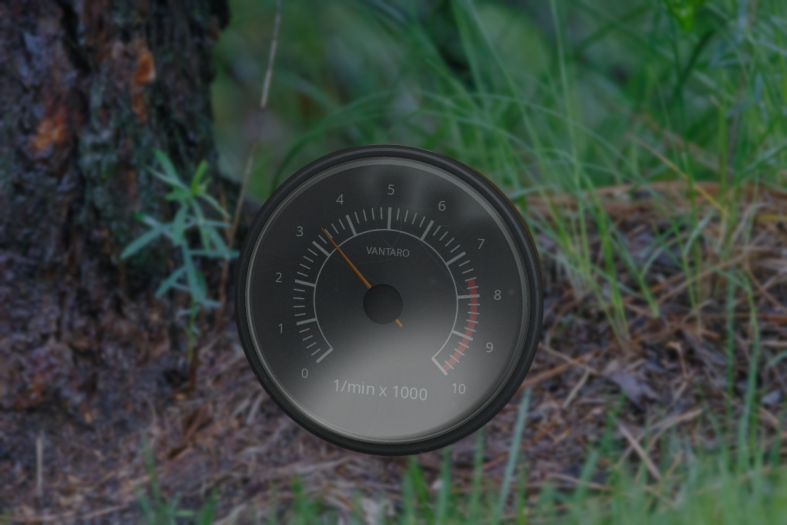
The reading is 3400 rpm
